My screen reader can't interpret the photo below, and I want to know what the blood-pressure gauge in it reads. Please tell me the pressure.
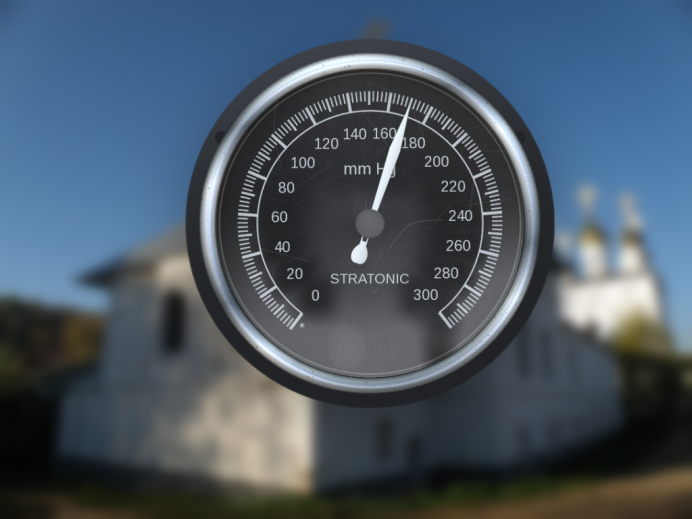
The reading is 170 mmHg
